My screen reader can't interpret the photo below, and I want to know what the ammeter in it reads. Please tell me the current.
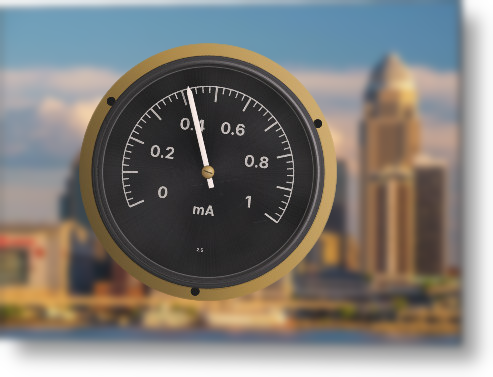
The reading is 0.42 mA
